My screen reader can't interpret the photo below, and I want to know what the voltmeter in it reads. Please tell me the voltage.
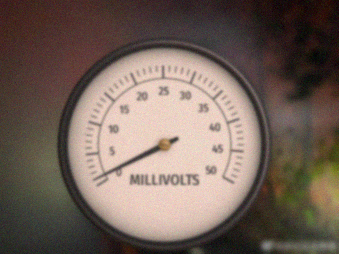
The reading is 1 mV
